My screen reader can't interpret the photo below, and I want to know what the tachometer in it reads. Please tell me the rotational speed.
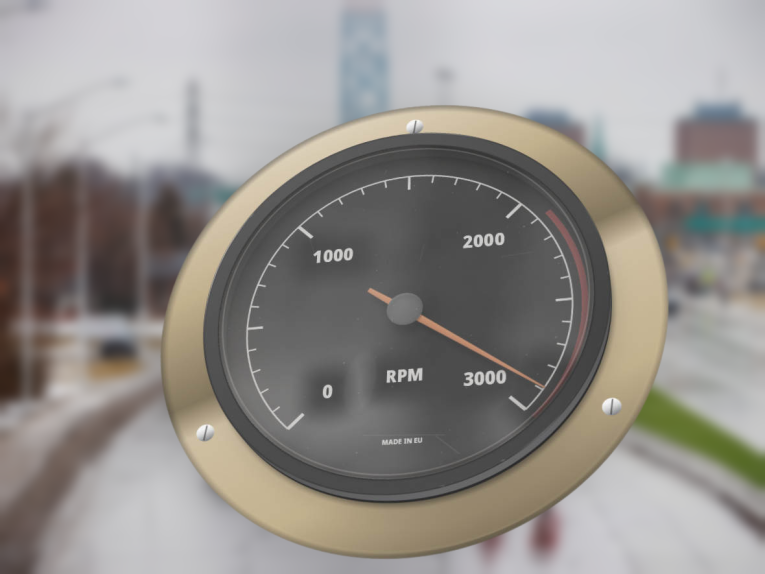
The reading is 2900 rpm
